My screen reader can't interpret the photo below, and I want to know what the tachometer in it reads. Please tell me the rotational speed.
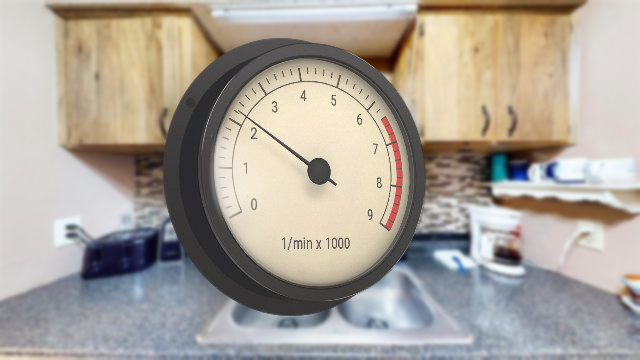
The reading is 2200 rpm
